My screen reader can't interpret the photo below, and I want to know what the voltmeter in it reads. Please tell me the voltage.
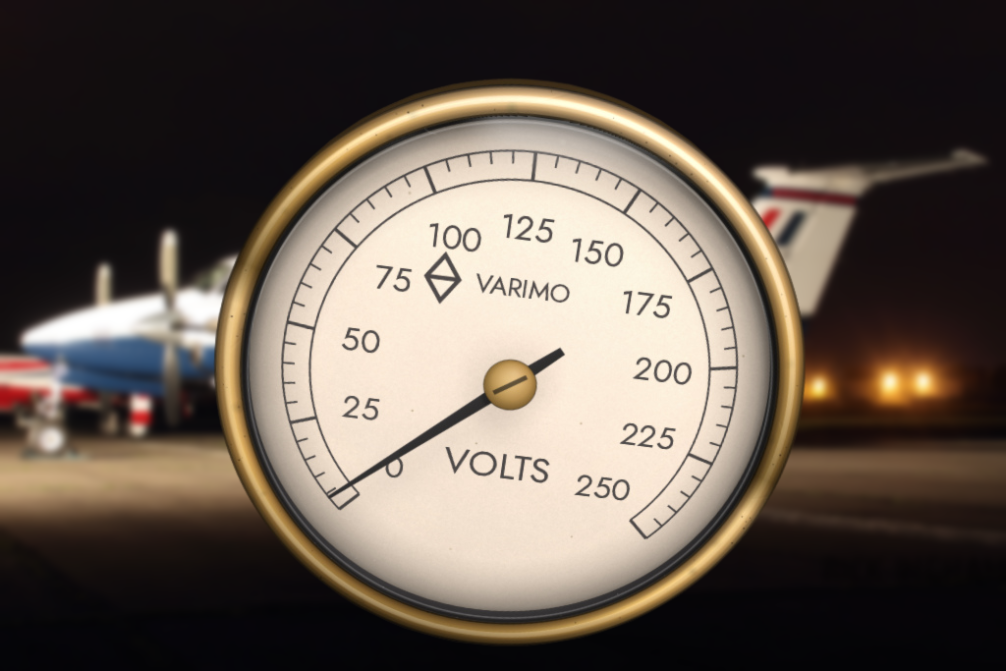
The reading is 5 V
